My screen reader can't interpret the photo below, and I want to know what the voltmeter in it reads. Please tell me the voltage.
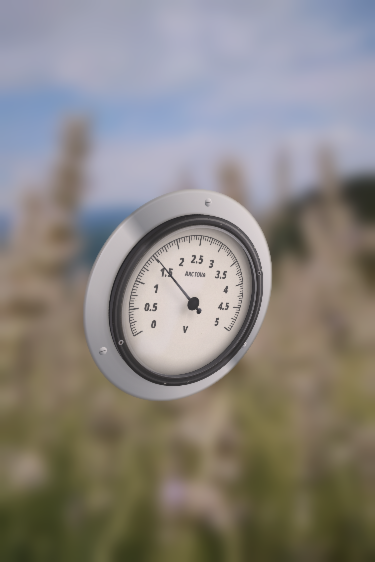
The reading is 1.5 V
